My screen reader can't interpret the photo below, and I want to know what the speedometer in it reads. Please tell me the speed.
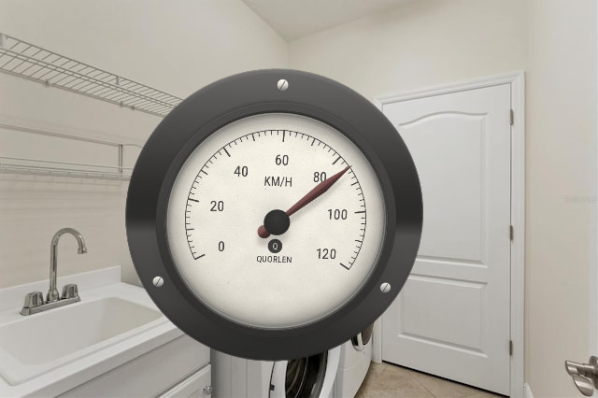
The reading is 84 km/h
